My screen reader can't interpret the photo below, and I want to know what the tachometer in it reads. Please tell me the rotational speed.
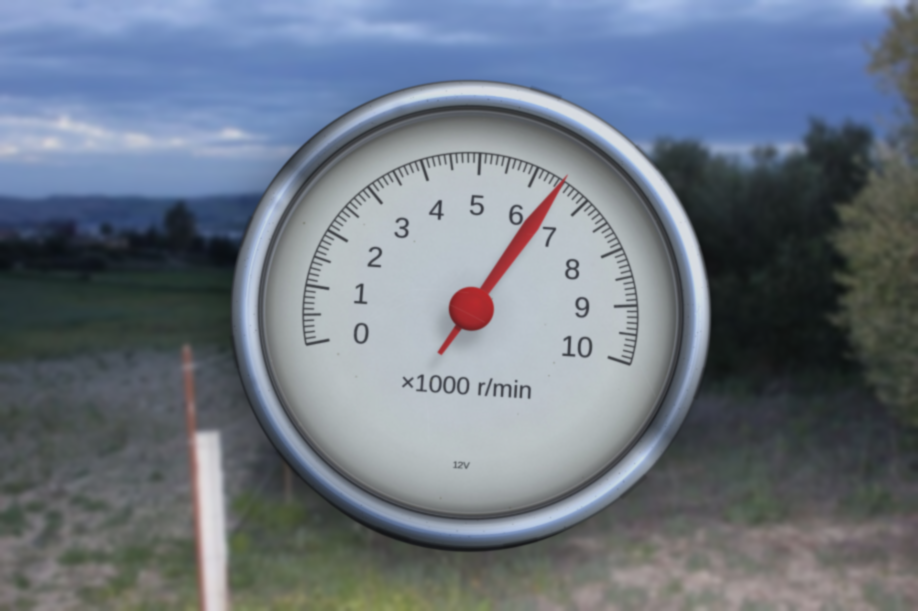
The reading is 6500 rpm
